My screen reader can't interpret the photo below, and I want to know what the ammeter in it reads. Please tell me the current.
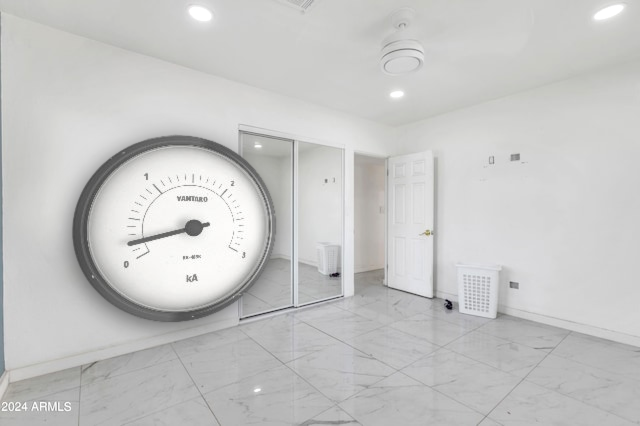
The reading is 0.2 kA
